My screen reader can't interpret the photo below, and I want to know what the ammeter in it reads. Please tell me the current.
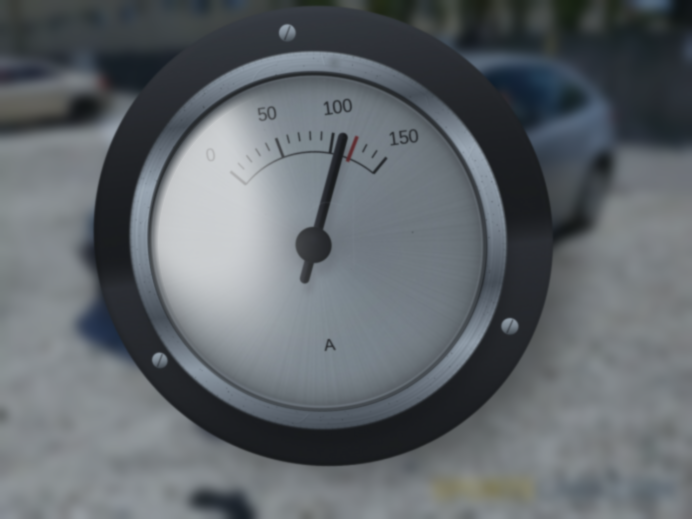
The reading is 110 A
